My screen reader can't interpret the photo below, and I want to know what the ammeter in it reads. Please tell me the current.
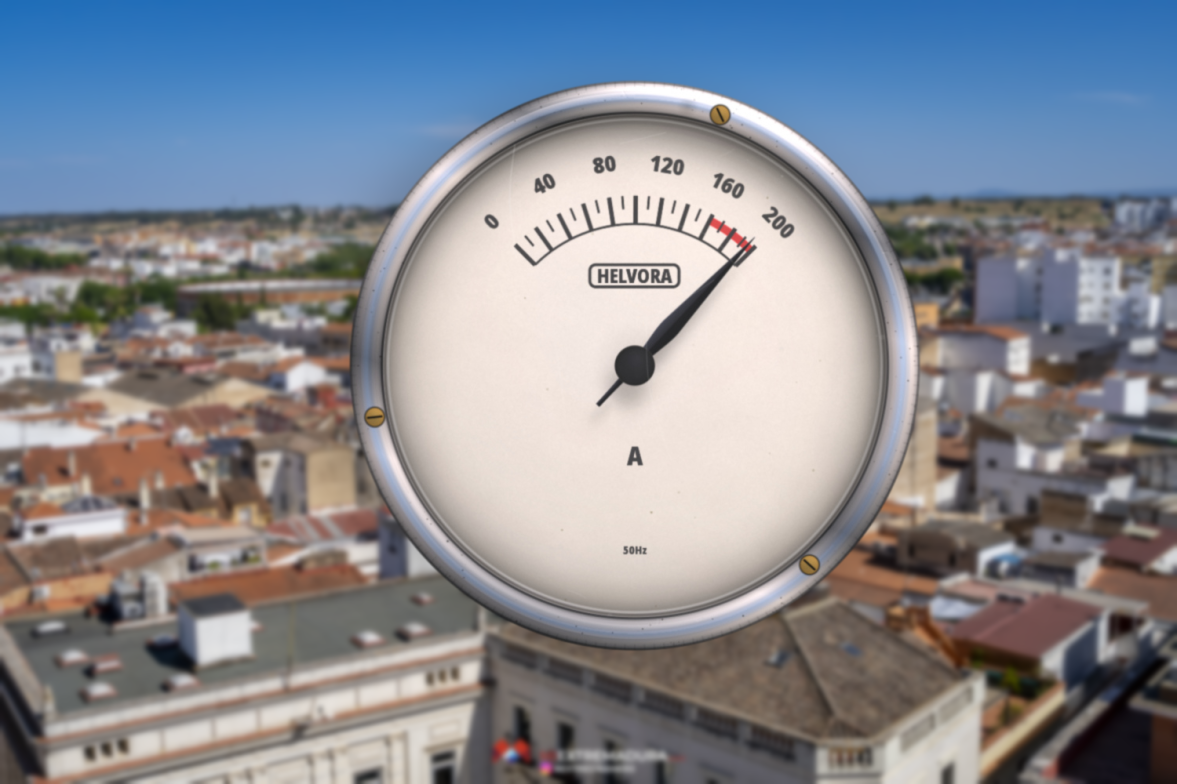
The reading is 195 A
